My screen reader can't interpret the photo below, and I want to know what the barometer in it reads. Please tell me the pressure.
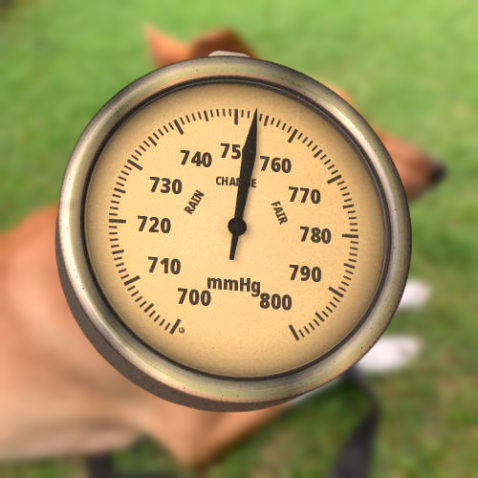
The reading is 753 mmHg
